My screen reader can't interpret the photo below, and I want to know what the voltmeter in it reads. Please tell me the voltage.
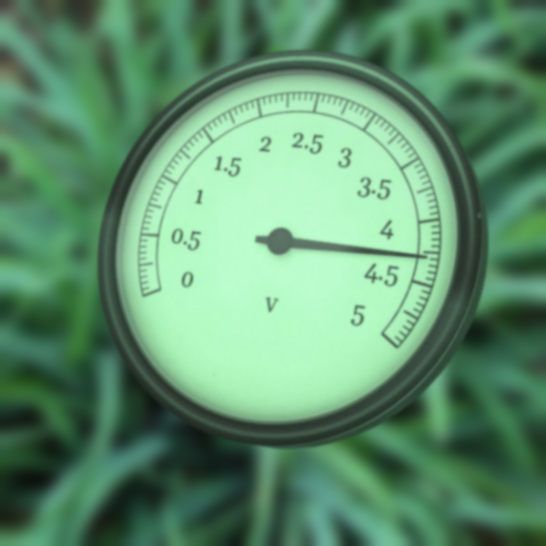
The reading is 4.3 V
